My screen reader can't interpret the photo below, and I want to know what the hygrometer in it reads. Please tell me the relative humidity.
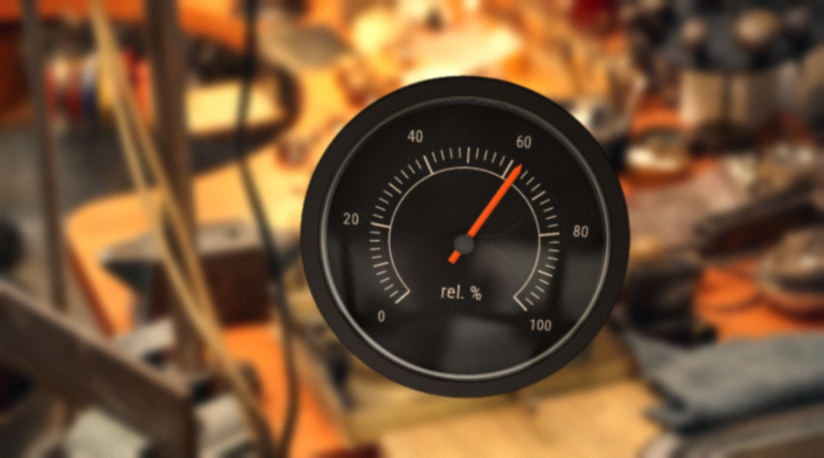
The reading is 62 %
